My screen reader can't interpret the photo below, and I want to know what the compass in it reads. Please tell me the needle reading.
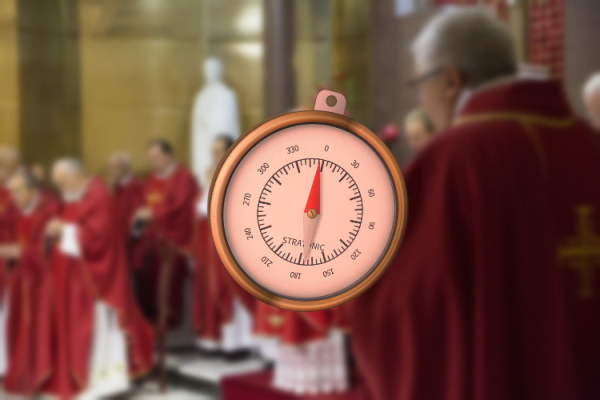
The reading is 355 °
